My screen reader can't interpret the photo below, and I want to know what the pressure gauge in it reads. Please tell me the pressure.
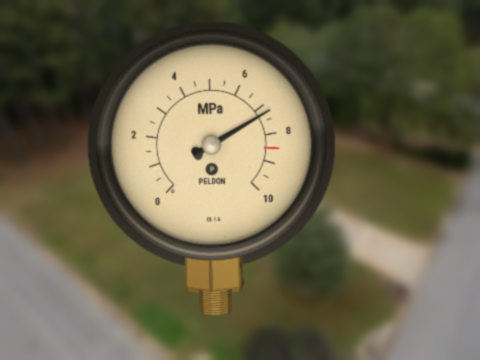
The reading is 7.25 MPa
